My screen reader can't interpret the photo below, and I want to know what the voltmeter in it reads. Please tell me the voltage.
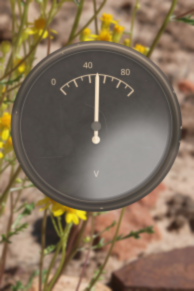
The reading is 50 V
